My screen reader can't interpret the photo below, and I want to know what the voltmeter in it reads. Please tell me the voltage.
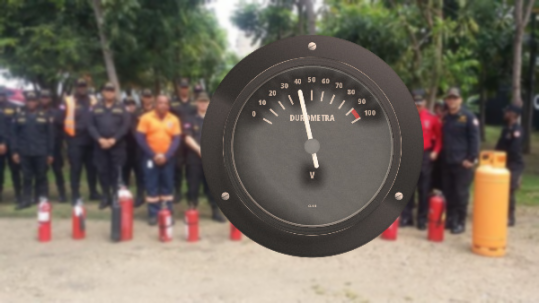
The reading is 40 V
